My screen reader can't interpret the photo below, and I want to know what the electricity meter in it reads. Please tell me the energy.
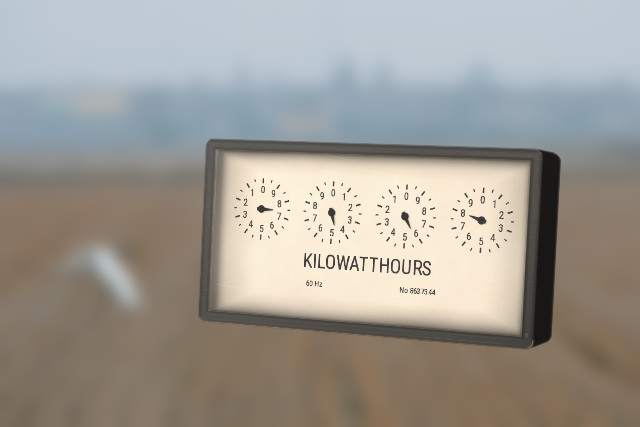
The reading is 7458 kWh
